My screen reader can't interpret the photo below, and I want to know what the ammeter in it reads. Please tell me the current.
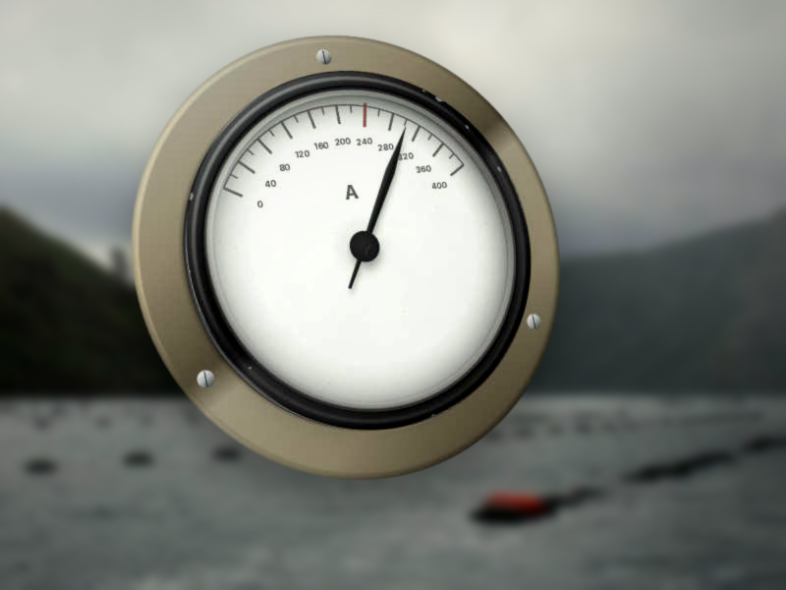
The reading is 300 A
